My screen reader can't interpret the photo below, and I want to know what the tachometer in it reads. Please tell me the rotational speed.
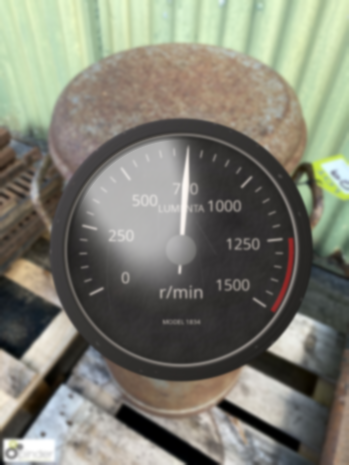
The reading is 750 rpm
